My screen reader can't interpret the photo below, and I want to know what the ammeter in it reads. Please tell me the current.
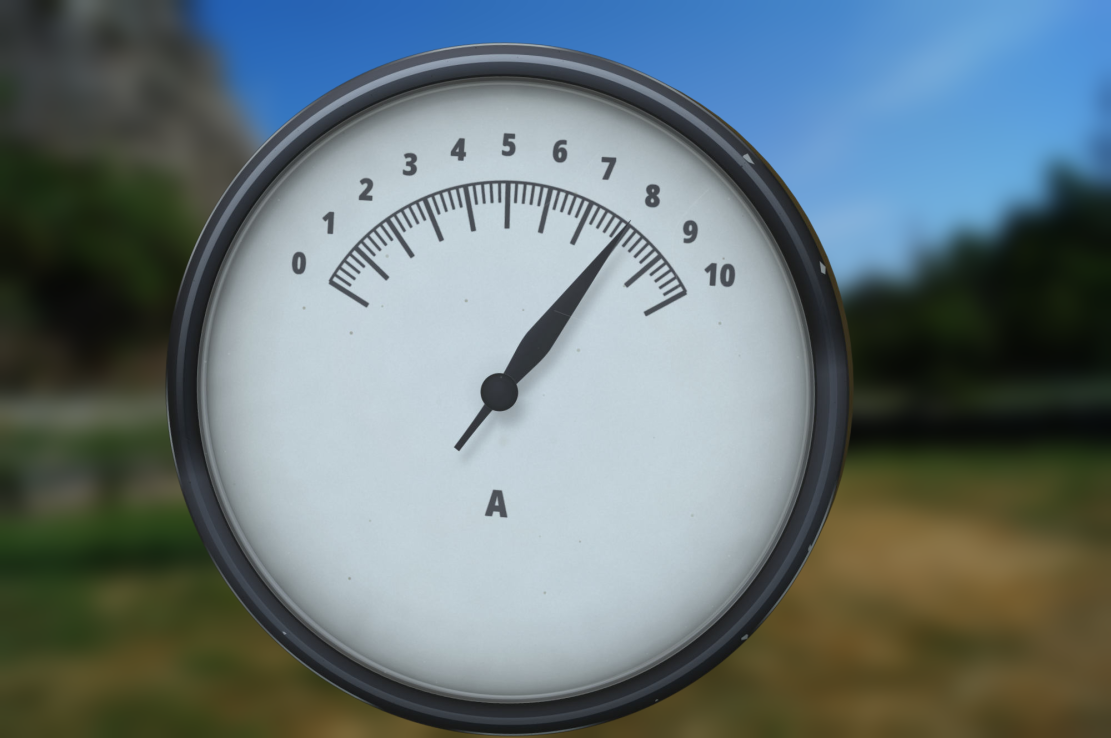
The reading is 8 A
